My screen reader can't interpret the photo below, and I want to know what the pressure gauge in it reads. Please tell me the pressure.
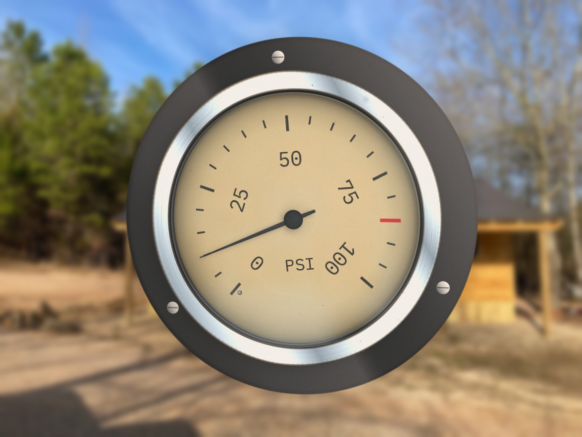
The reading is 10 psi
